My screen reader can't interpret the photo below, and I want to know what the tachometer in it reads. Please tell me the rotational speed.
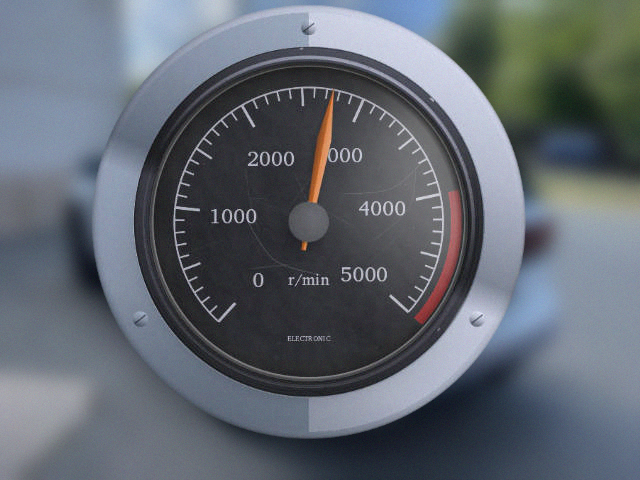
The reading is 2750 rpm
